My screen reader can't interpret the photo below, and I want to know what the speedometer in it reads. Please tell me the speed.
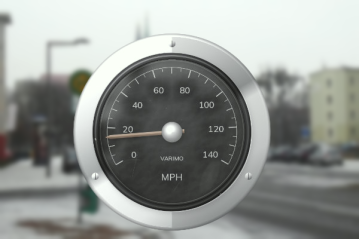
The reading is 15 mph
